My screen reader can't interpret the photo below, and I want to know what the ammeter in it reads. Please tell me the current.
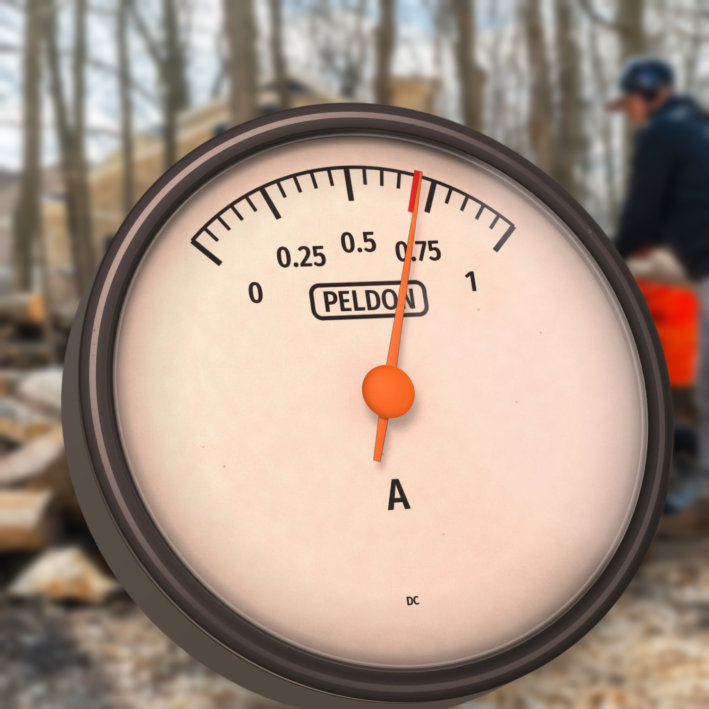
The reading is 0.7 A
